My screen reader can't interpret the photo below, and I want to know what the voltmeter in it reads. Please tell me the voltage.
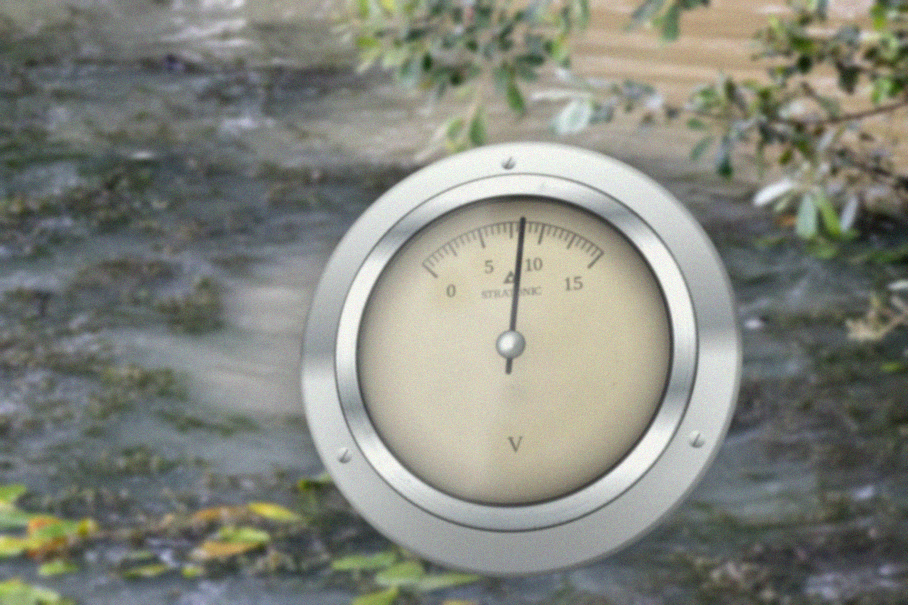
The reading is 8.5 V
